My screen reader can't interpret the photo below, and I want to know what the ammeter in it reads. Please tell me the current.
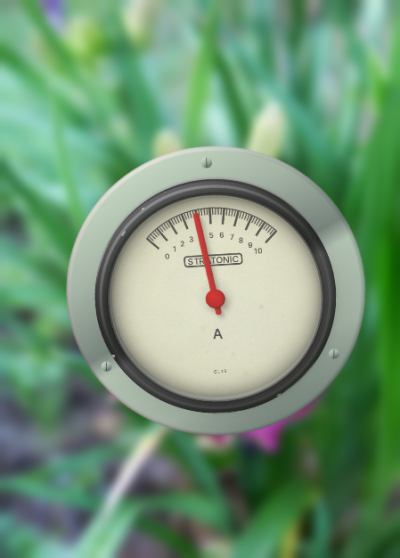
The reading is 4 A
